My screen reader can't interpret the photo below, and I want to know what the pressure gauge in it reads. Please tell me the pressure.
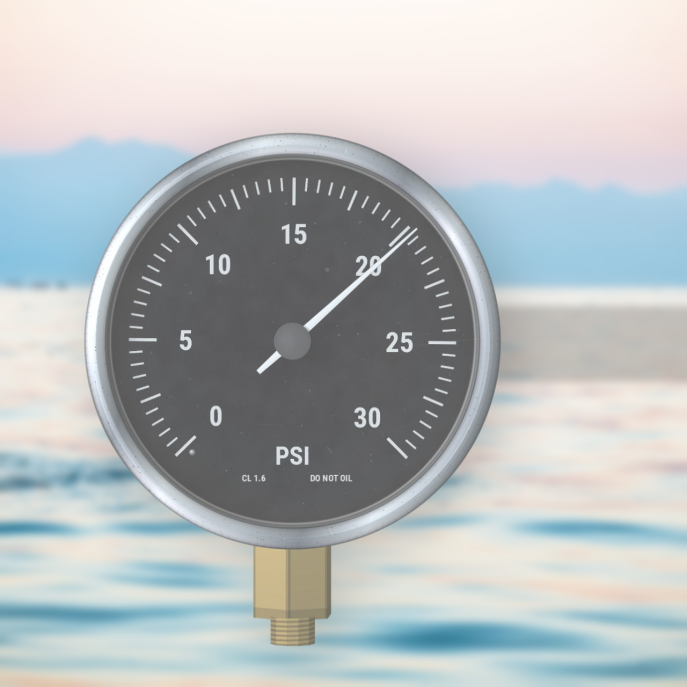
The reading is 20.25 psi
